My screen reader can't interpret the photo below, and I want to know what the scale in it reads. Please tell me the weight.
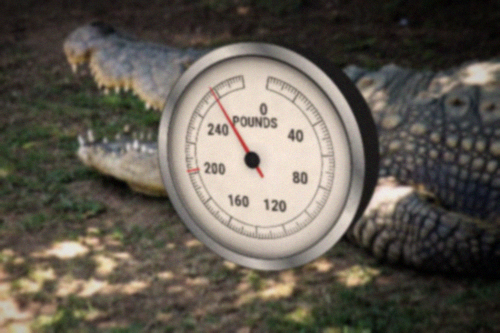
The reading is 260 lb
